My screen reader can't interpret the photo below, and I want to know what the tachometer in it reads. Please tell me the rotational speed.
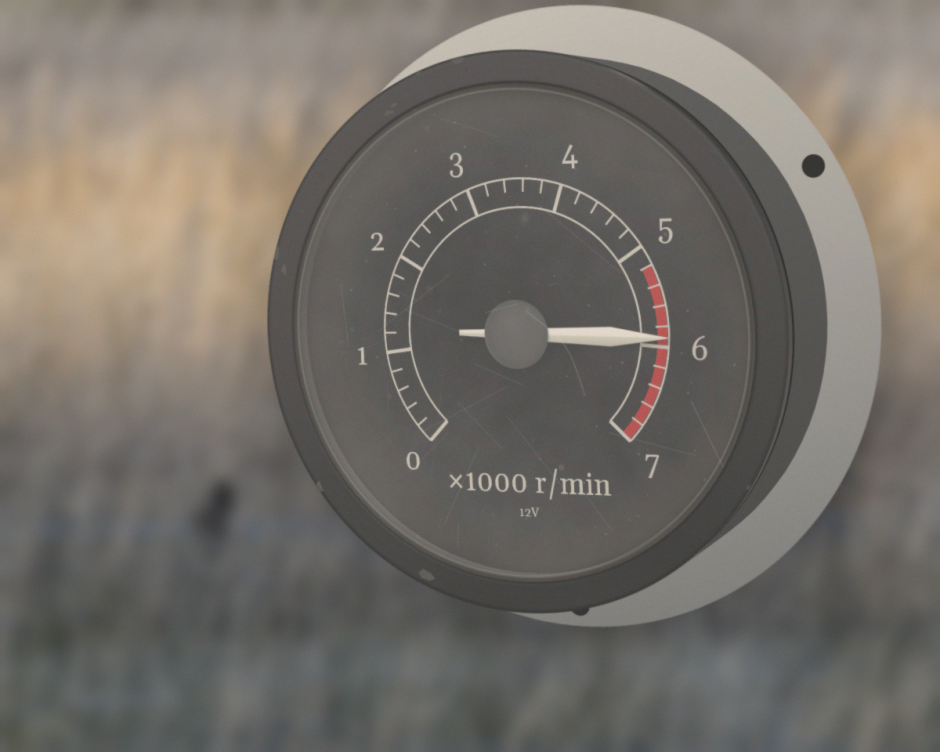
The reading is 5900 rpm
